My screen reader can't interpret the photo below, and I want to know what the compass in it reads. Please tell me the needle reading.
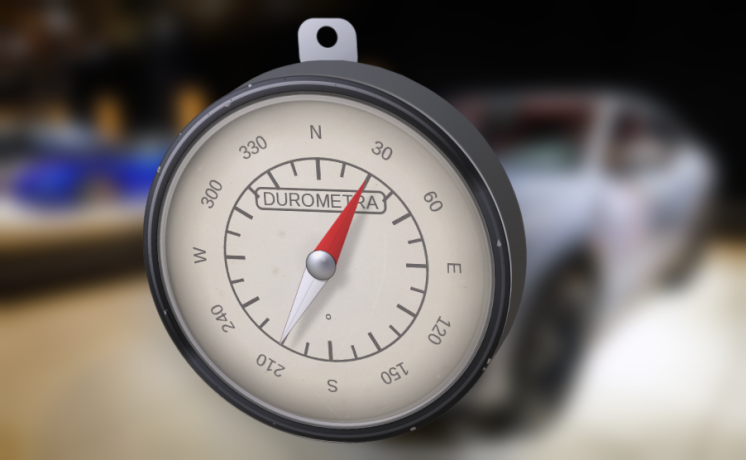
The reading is 30 °
